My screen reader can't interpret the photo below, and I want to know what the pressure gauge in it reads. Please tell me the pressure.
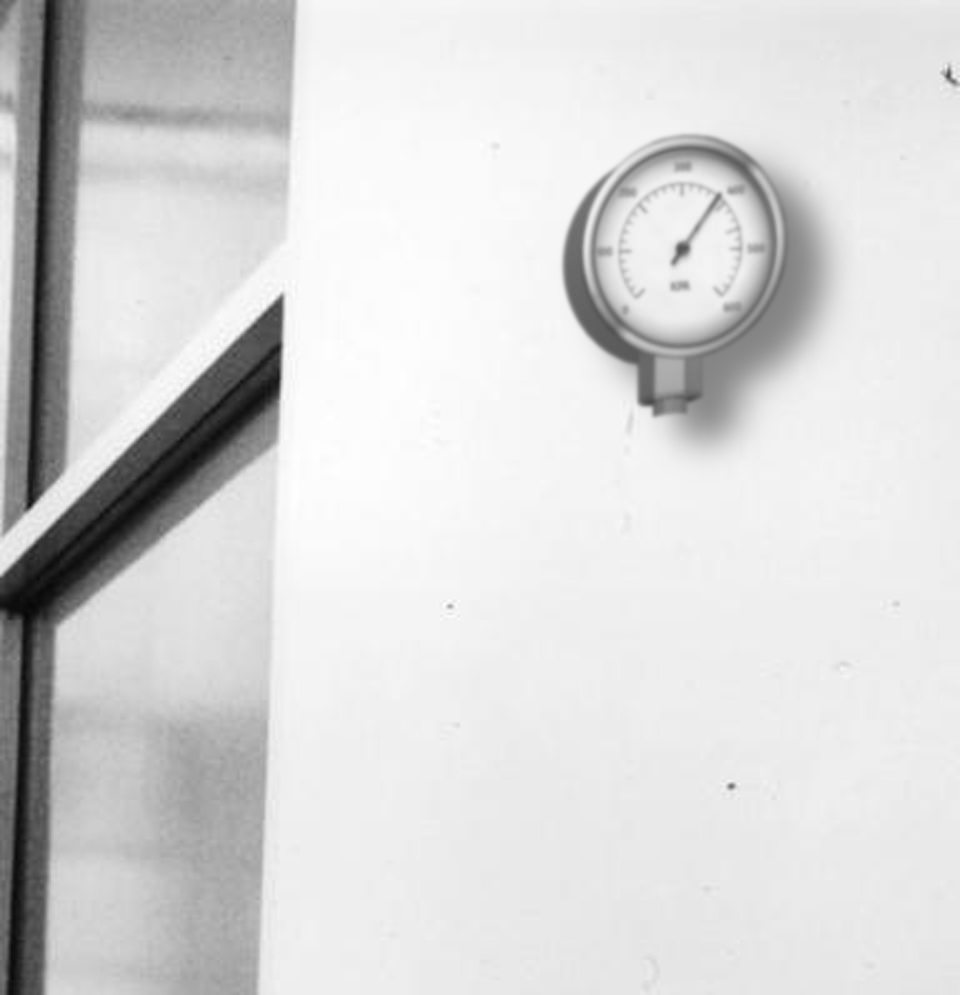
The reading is 380 kPa
